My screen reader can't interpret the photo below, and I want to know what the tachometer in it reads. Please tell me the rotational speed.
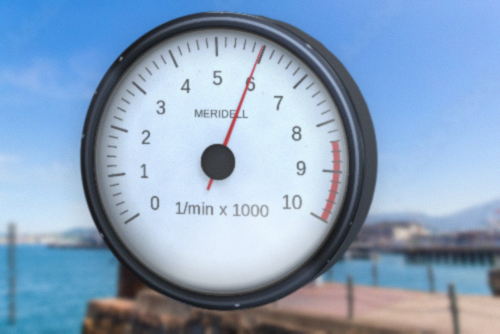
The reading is 6000 rpm
